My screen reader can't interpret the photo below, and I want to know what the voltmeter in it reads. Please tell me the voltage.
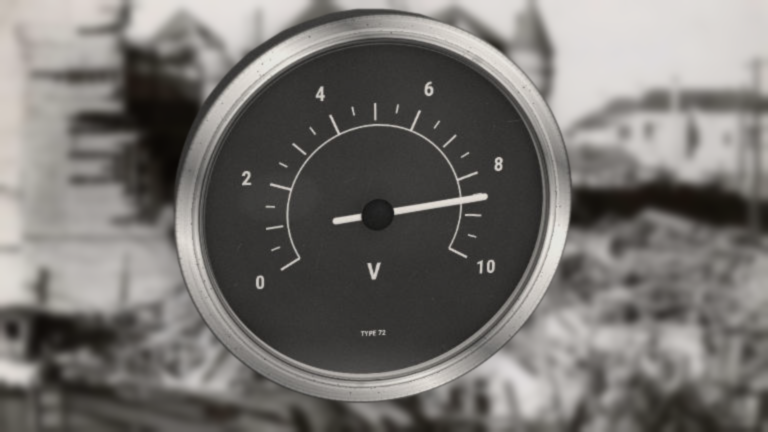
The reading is 8.5 V
